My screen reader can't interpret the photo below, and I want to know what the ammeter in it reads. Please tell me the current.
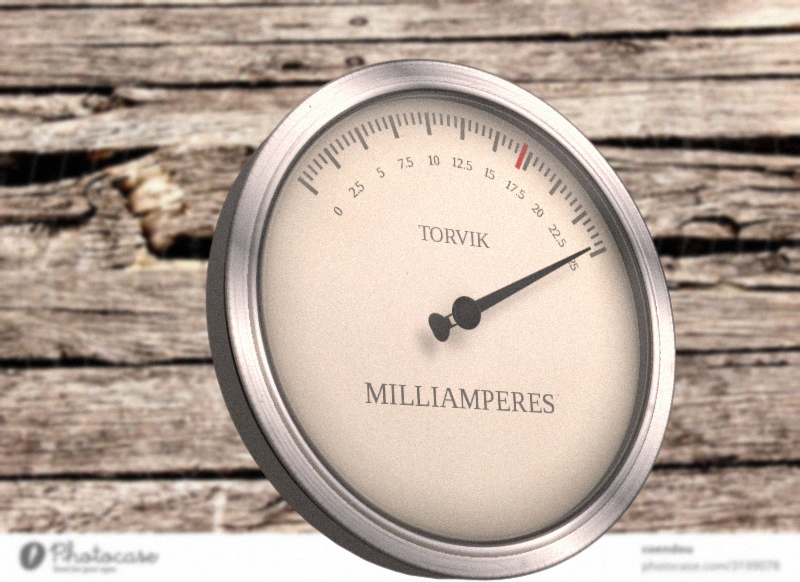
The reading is 24.5 mA
